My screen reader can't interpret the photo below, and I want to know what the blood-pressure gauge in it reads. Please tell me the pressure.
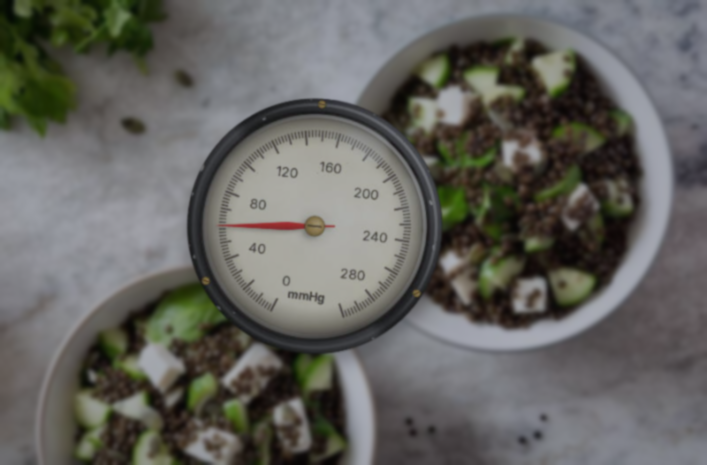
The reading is 60 mmHg
